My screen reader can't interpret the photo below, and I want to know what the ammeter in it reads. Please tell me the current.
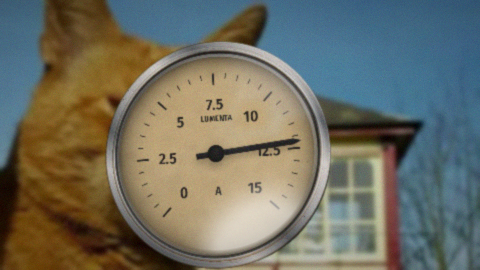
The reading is 12.25 A
